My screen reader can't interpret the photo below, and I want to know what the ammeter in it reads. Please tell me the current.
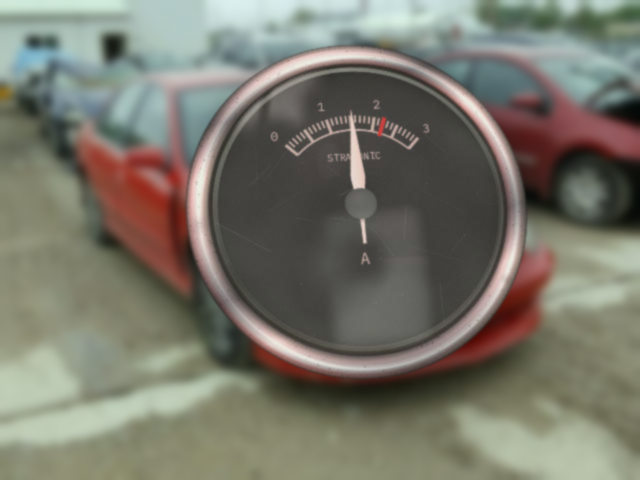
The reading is 1.5 A
